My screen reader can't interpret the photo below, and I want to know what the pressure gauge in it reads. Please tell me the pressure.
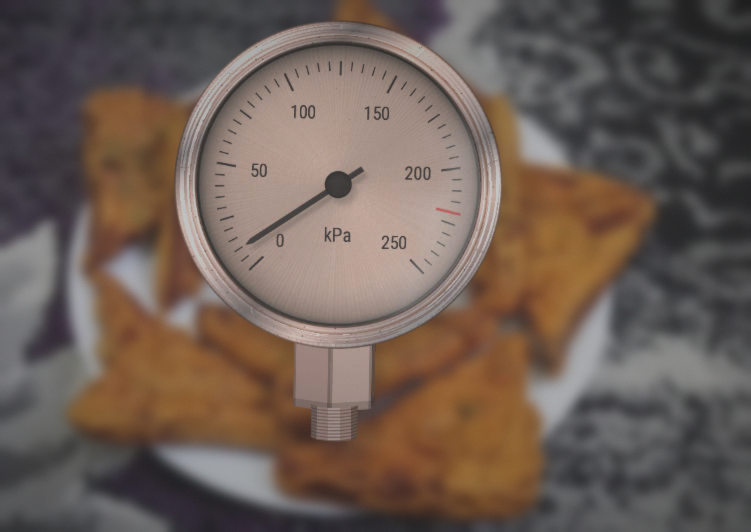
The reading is 10 kPa
